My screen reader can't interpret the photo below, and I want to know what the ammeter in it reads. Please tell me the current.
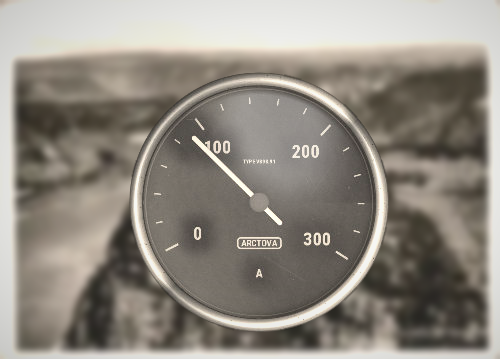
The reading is 90 A
